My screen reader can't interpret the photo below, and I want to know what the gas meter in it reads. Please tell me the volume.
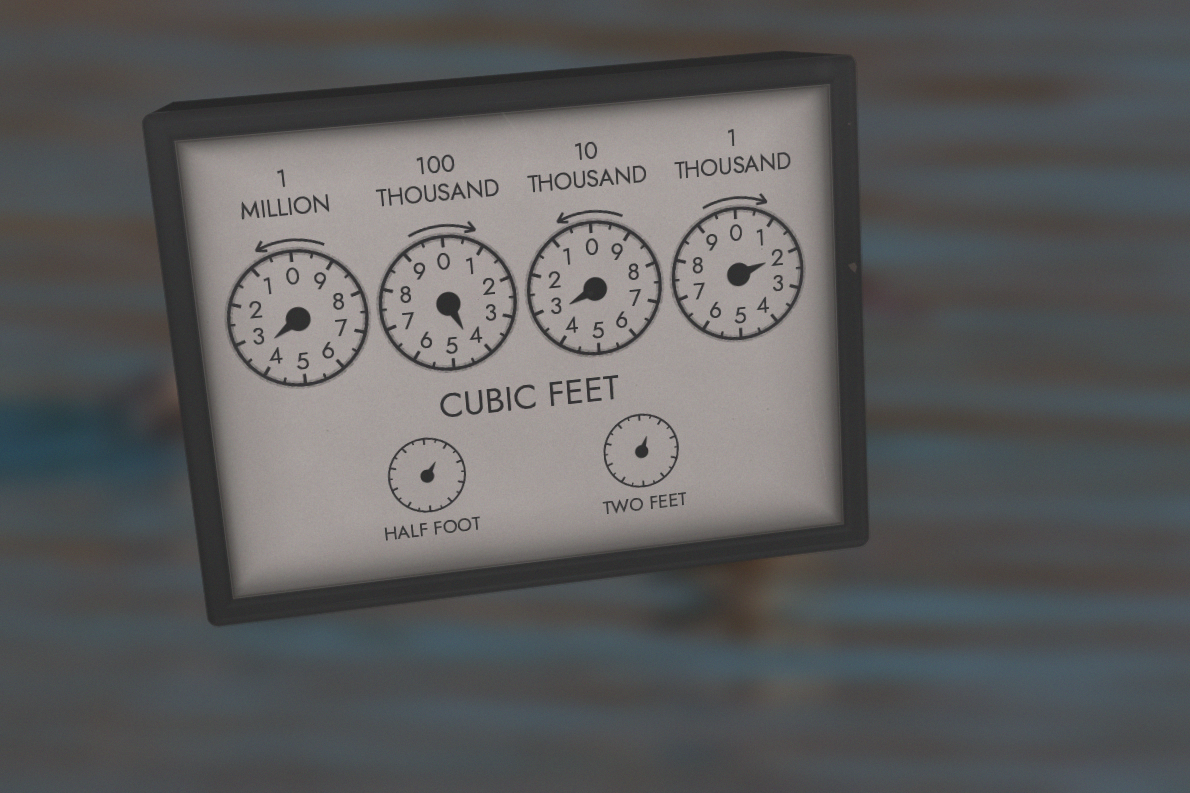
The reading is 343200 ft³
